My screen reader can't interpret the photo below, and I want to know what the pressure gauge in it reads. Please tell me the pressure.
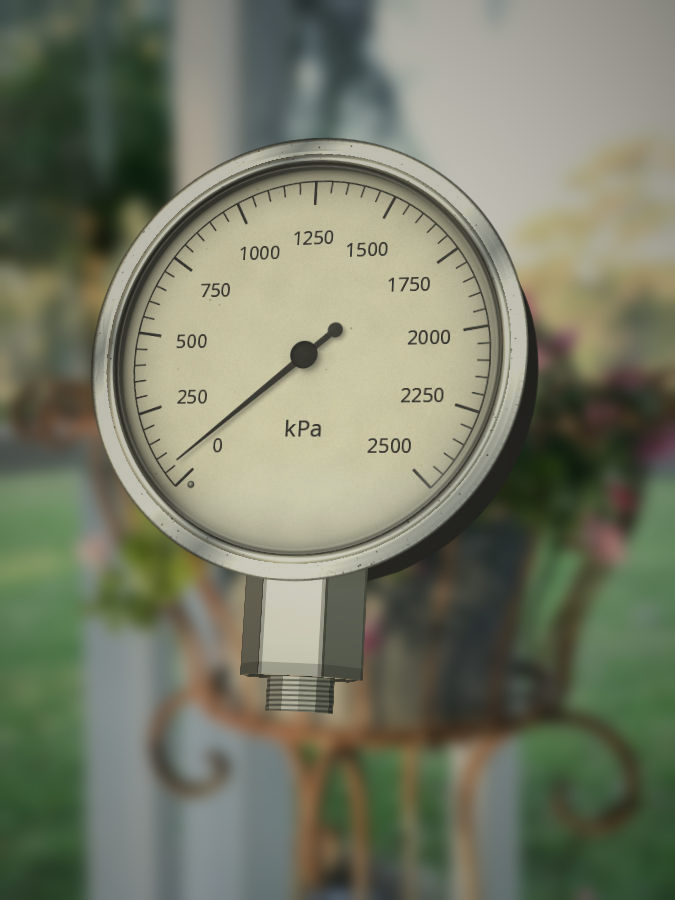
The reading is 50 kPa
